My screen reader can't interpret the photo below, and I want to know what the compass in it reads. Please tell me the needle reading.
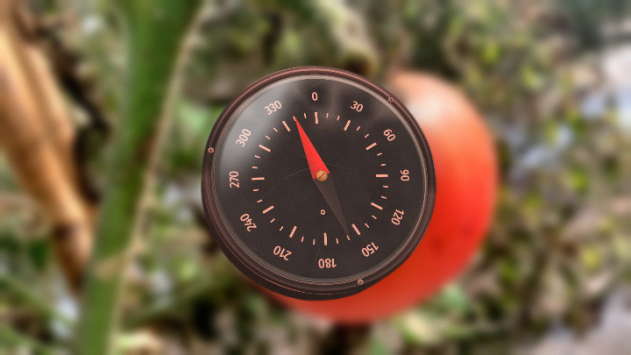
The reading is 340 °
